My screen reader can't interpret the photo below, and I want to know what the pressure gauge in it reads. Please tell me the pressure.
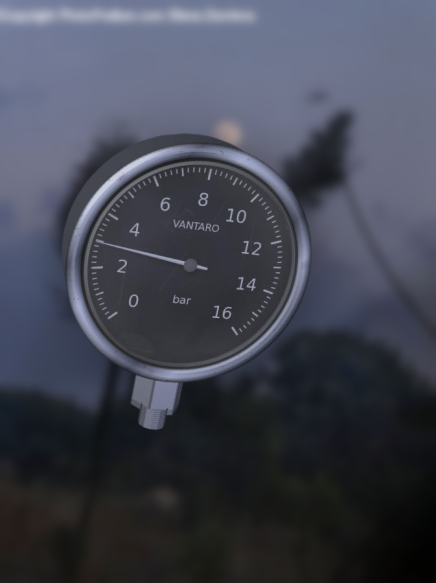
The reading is 3 bar
